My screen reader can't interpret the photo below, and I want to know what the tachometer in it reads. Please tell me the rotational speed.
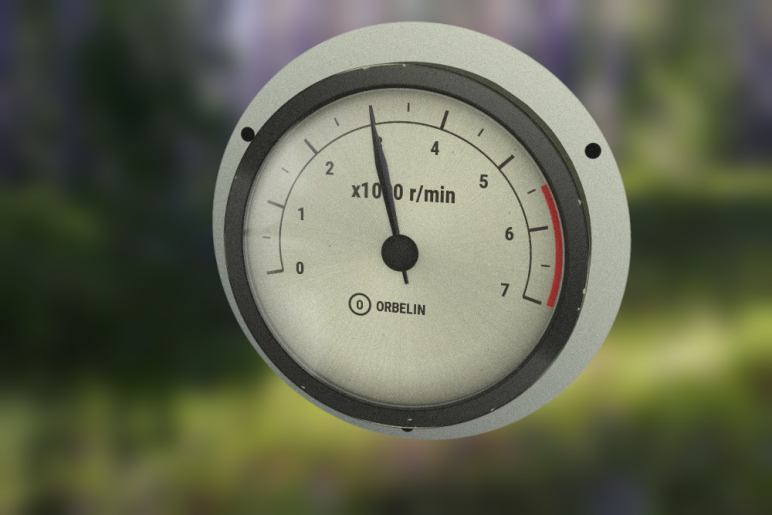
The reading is 3000 rpm
